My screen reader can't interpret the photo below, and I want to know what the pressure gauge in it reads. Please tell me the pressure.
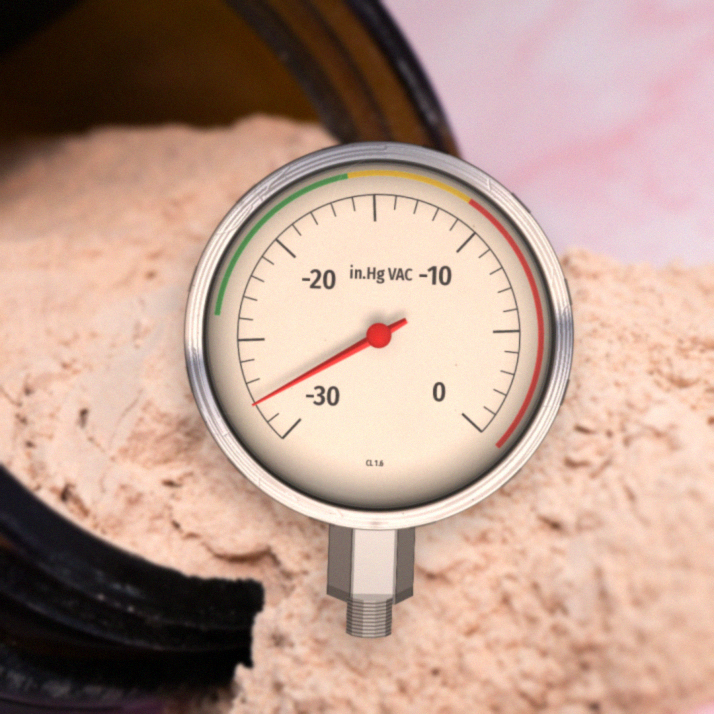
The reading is -28 inHg
